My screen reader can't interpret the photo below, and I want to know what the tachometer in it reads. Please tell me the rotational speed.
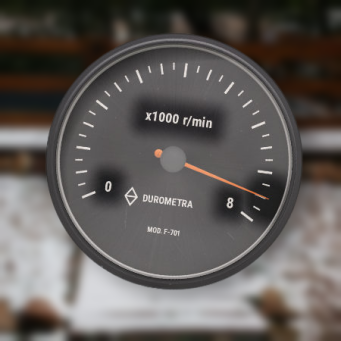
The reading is 7500 rpm
